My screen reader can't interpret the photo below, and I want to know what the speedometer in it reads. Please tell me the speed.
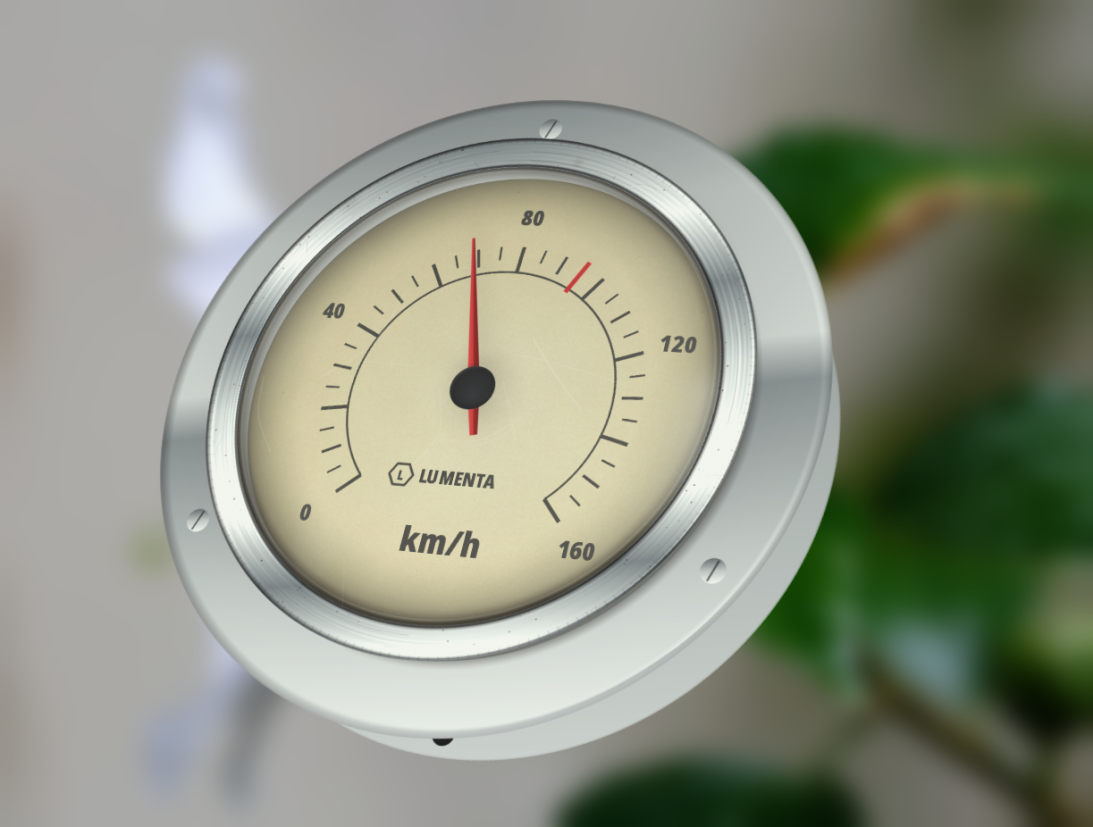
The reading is 70 km/h
